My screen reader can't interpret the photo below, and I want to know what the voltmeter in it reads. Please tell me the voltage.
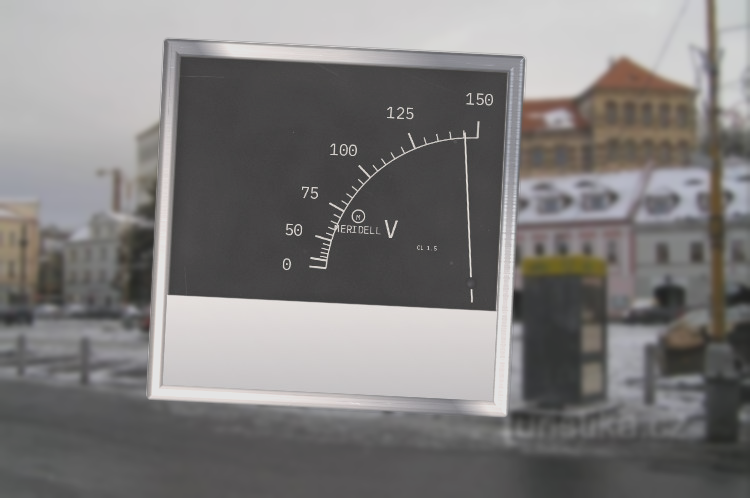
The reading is 145 V
